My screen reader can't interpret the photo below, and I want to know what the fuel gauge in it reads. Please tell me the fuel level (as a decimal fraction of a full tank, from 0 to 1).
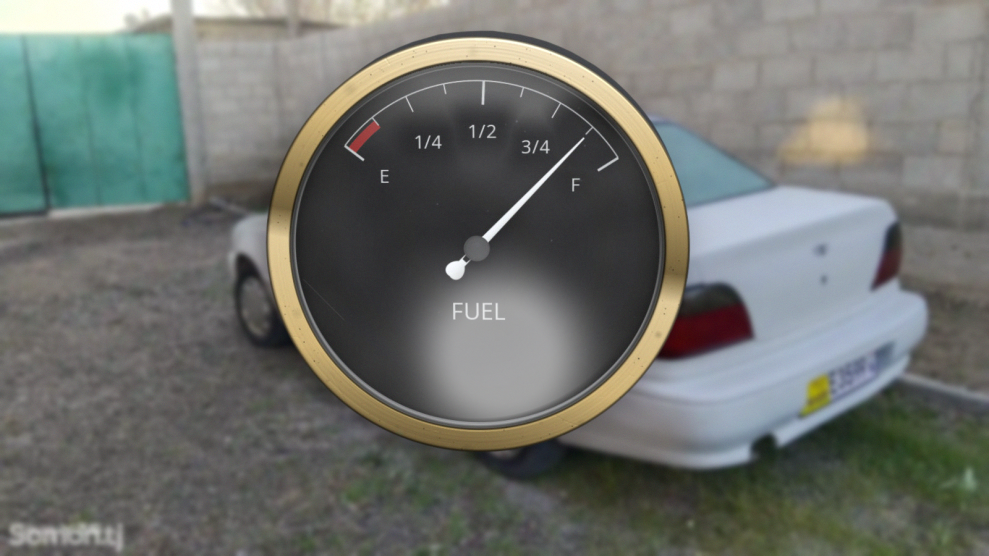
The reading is 0.875
